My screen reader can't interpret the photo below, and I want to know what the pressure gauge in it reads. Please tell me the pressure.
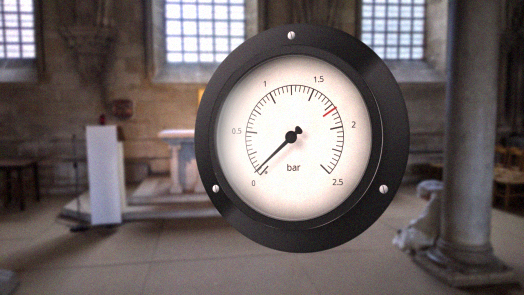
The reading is 0.05 bar
